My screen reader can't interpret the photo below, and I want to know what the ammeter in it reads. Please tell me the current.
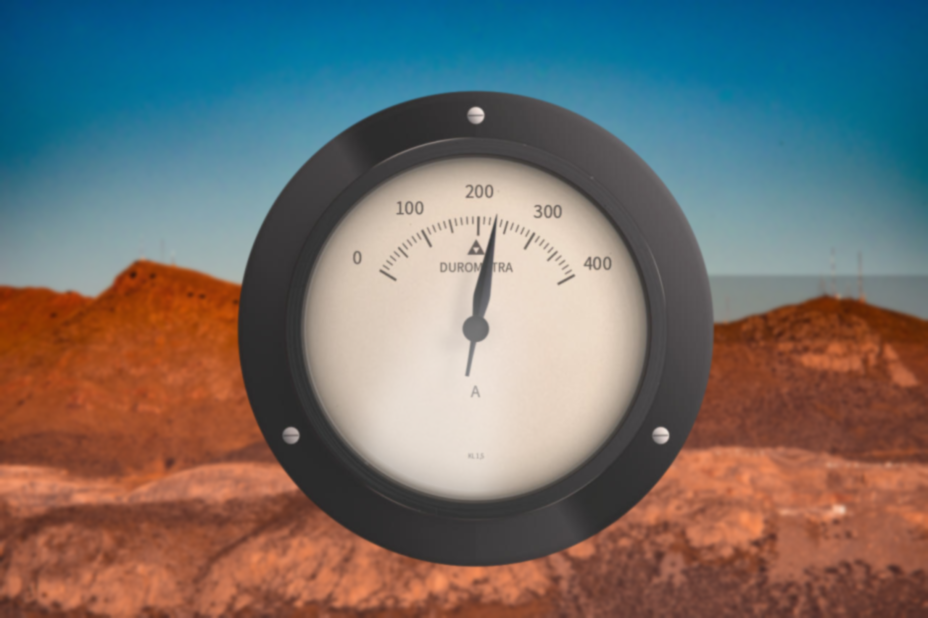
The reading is 230 A
